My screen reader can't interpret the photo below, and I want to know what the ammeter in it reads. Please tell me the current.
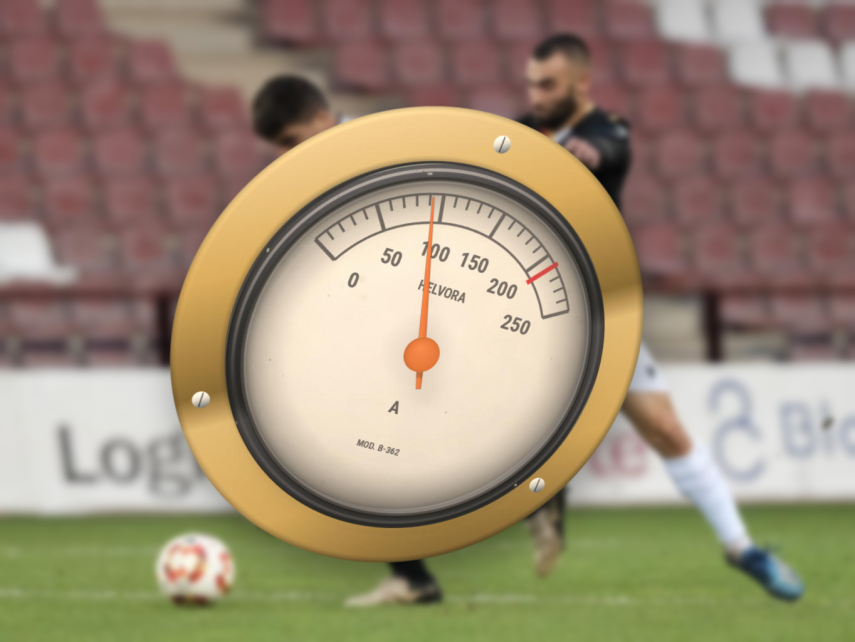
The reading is 90 A
